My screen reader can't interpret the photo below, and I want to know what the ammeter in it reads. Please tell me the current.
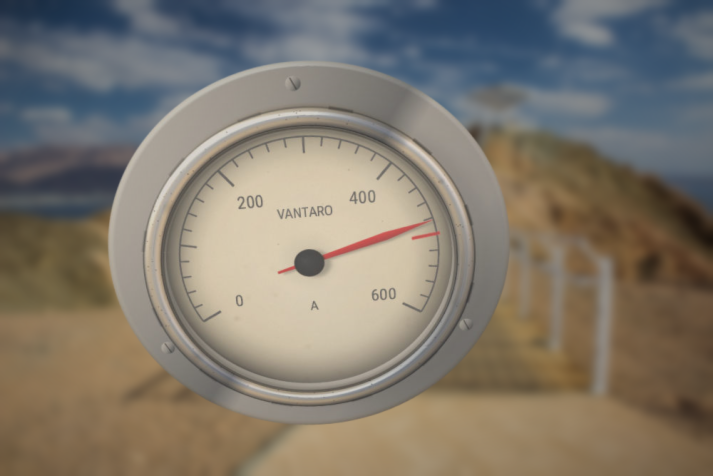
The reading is 480 A
